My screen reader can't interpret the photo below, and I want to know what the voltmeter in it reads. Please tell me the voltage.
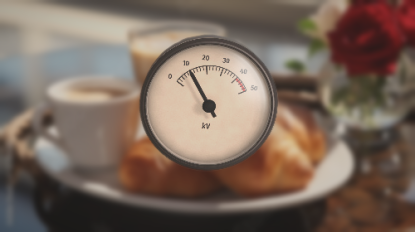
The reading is 10 kV
